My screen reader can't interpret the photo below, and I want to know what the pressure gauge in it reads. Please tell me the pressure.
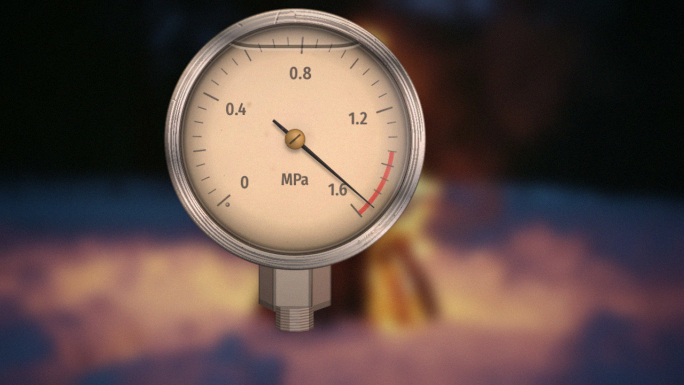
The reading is 1.55 MPa
